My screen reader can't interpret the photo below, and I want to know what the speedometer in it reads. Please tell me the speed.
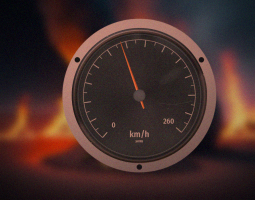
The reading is 115 km/h
